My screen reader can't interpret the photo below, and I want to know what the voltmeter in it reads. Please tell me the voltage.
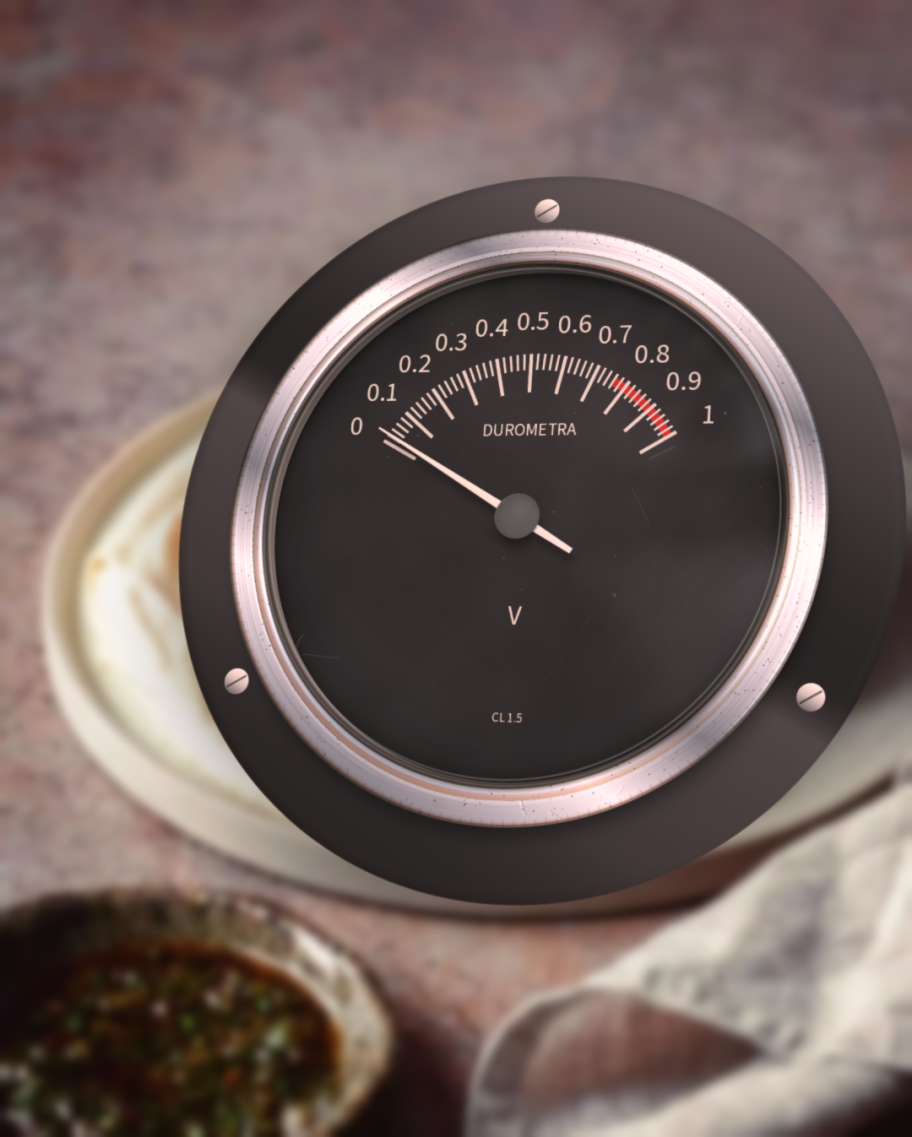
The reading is 0.02 V
